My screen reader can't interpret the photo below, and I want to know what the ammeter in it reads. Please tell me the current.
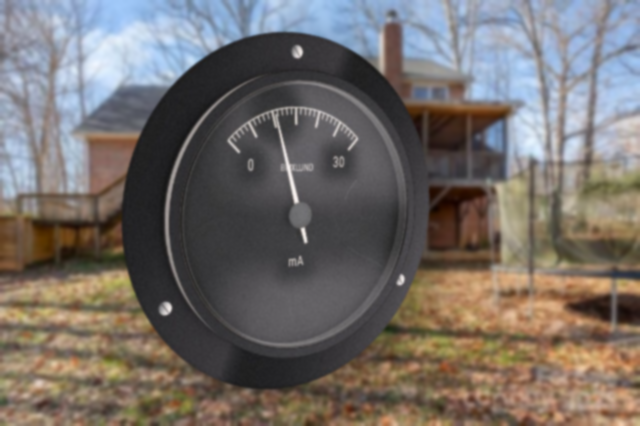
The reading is 10 mA
